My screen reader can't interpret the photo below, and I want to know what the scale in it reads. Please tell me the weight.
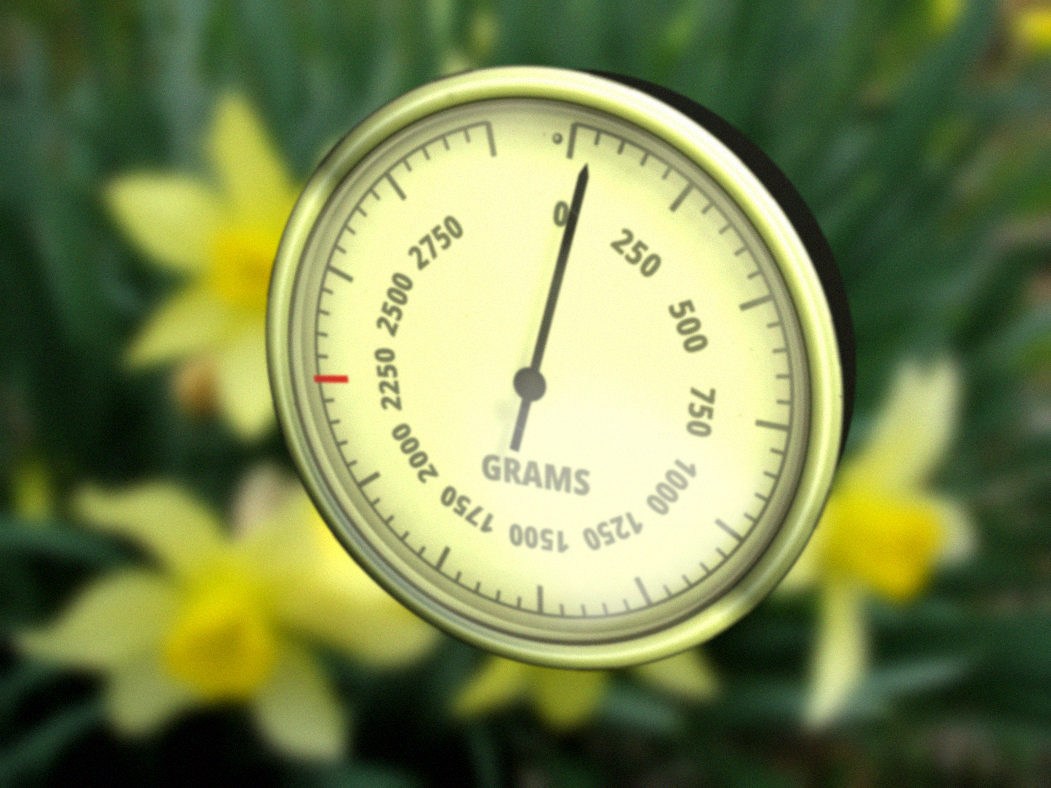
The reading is 50 g
